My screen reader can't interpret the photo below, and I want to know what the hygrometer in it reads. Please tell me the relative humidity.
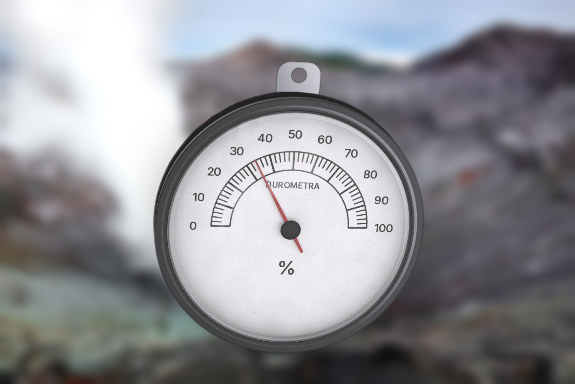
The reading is 34 %
